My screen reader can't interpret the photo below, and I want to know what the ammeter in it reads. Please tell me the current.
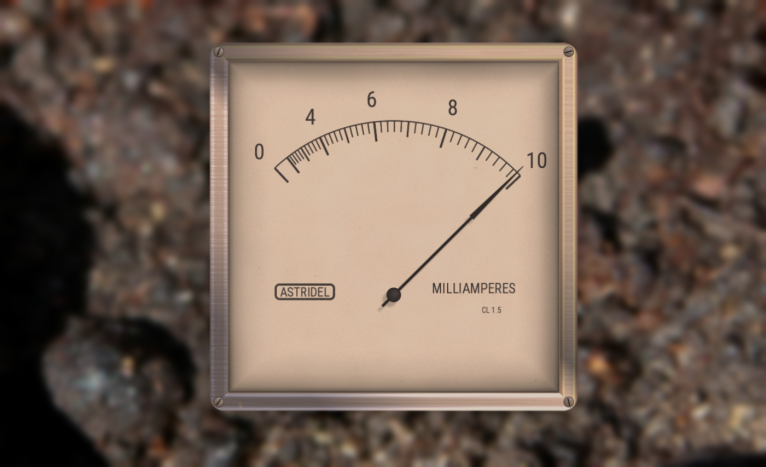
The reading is 9.9 mA
